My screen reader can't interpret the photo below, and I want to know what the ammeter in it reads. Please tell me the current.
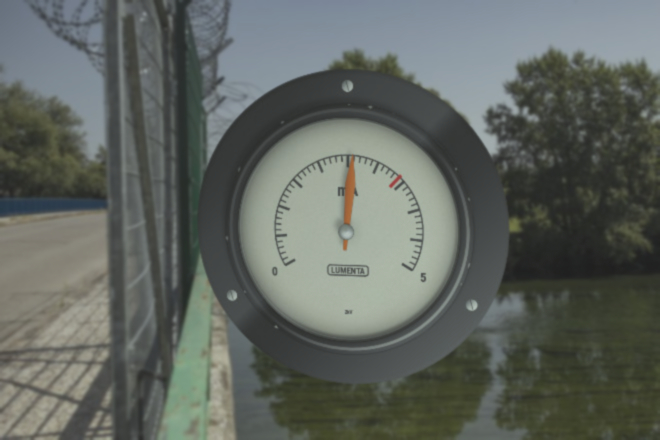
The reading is 2.6 mA
